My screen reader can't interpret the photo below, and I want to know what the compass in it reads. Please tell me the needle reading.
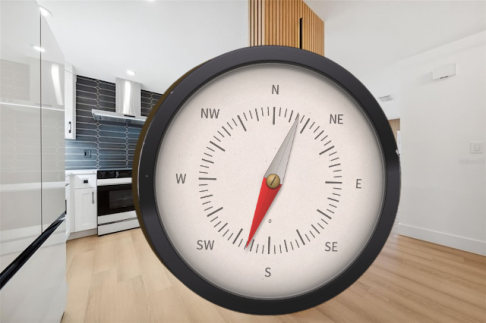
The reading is 200 °
